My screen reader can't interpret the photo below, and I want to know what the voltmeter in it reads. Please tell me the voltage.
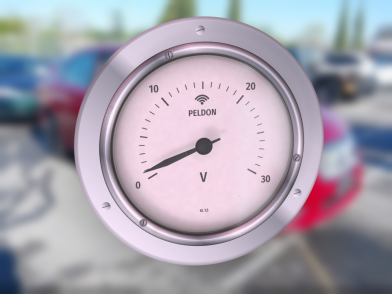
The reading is 1 V
